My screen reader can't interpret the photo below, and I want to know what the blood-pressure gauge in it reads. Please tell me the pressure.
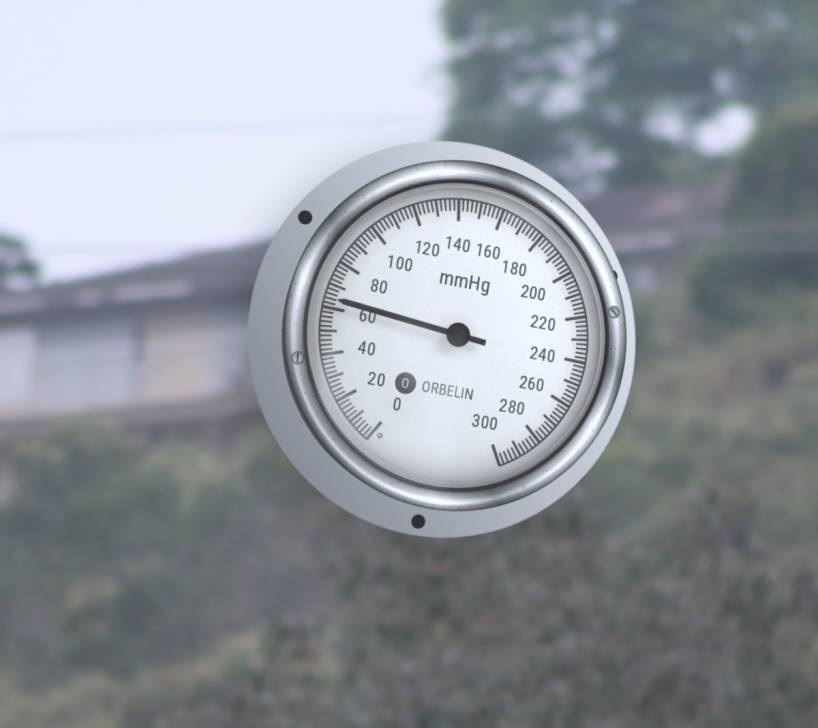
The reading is 64 mmHg
